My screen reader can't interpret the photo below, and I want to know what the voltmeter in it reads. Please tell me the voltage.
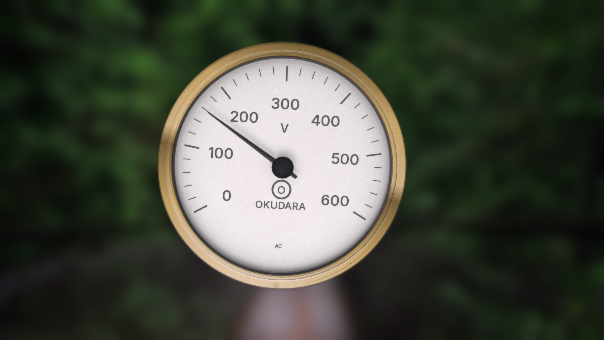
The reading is 160 V
